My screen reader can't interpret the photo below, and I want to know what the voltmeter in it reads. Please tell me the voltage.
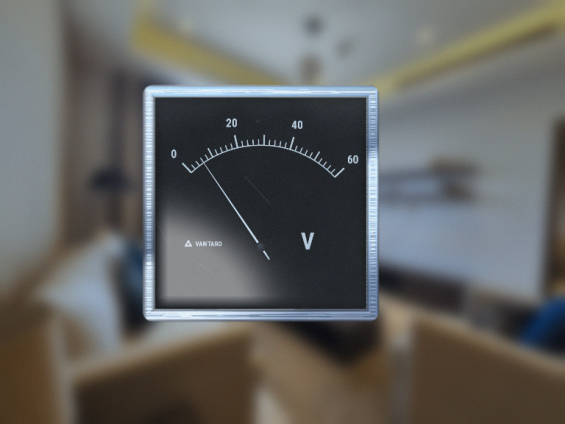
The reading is 6 V
